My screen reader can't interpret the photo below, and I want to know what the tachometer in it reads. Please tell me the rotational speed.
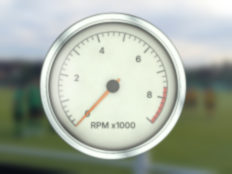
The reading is 0 rpm
